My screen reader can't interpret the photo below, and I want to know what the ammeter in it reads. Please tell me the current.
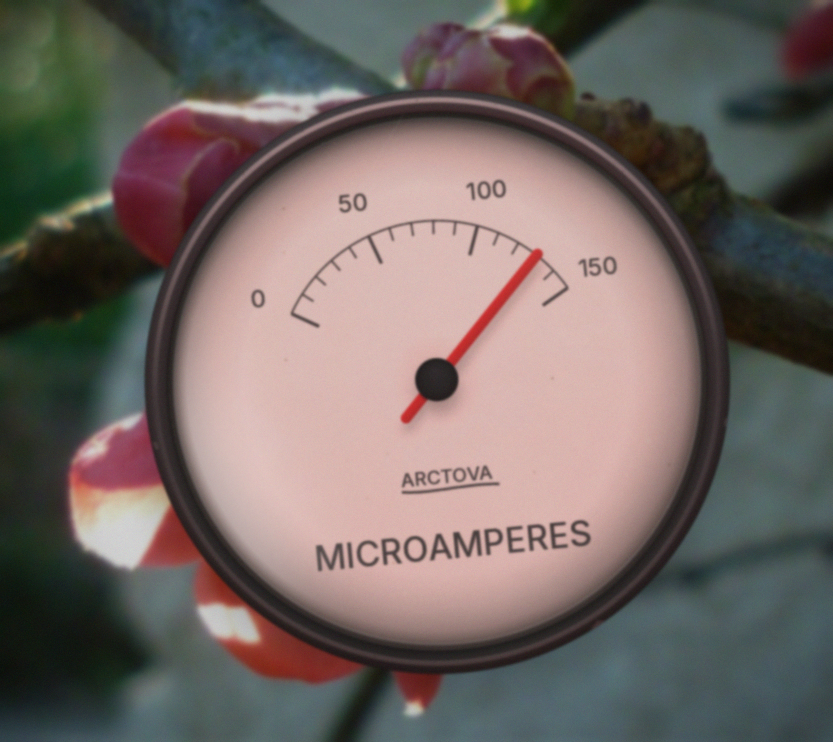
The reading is 130 µA
